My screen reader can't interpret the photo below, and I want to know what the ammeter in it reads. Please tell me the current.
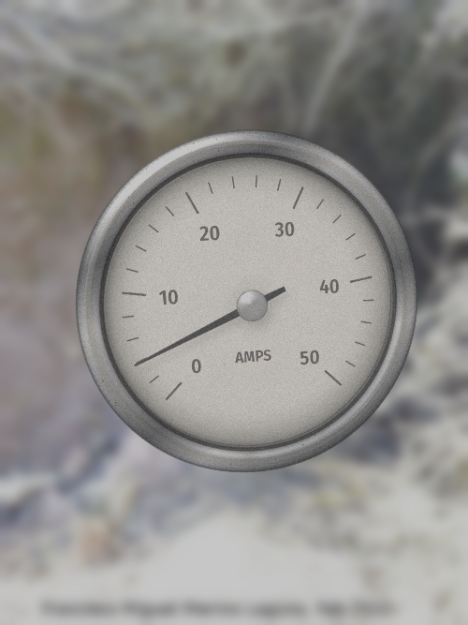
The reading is 4 A
